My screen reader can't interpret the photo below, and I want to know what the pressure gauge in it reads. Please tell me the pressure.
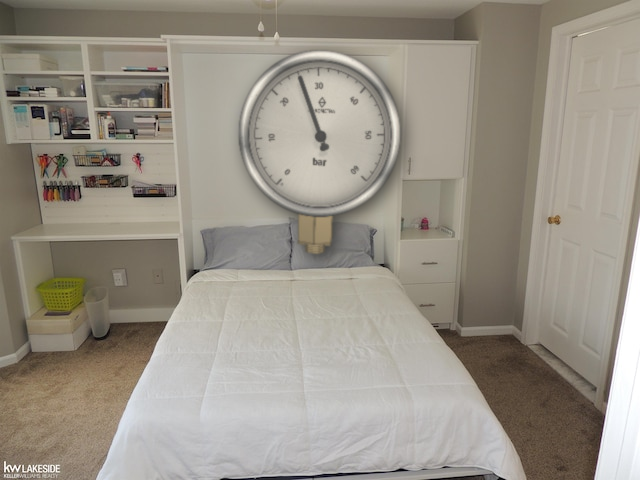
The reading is 26 bar
